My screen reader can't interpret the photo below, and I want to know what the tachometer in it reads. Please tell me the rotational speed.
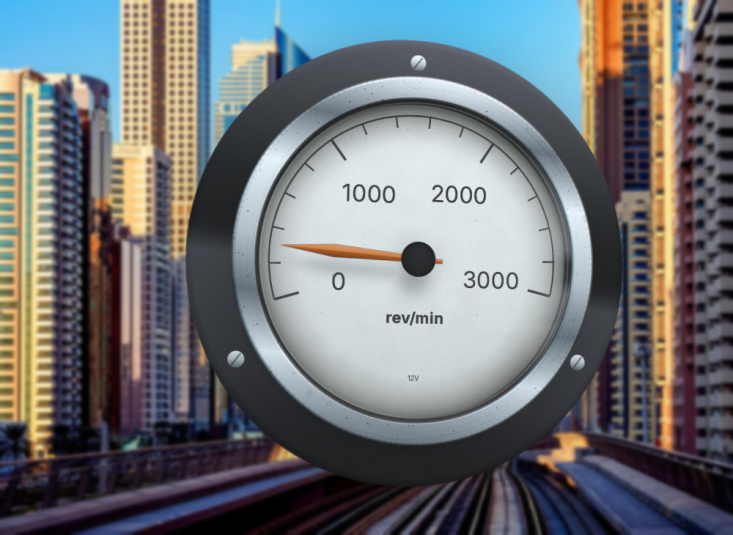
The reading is 300 rpm
